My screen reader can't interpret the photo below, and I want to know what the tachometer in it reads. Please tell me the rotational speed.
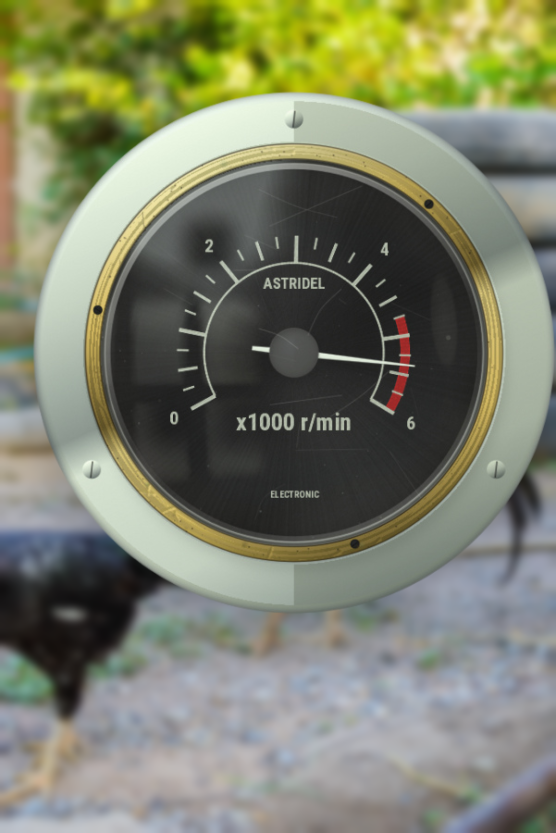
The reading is 5375 rpm
